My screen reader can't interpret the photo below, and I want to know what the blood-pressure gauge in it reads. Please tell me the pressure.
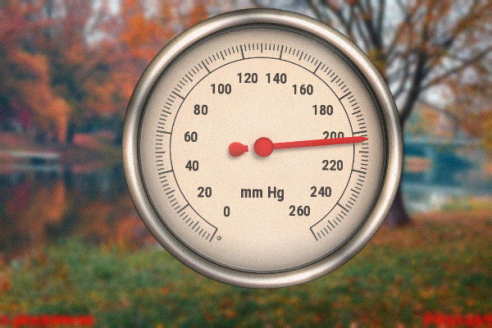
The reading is 204 mmHg
